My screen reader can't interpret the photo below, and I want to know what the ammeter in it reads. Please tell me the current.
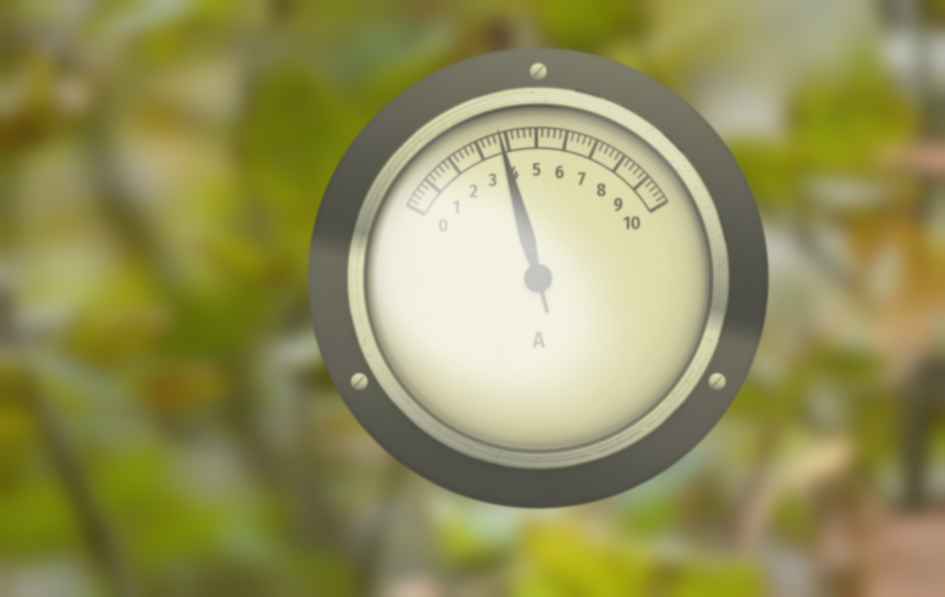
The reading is 3.8 A
